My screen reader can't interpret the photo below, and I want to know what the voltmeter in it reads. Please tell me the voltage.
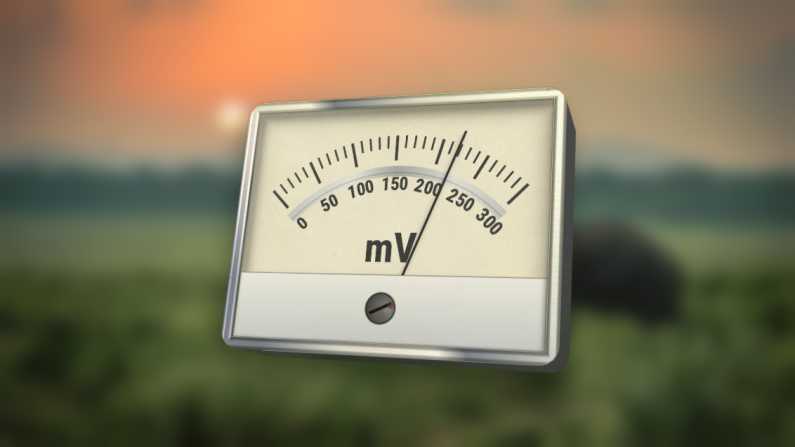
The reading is 220 mV
